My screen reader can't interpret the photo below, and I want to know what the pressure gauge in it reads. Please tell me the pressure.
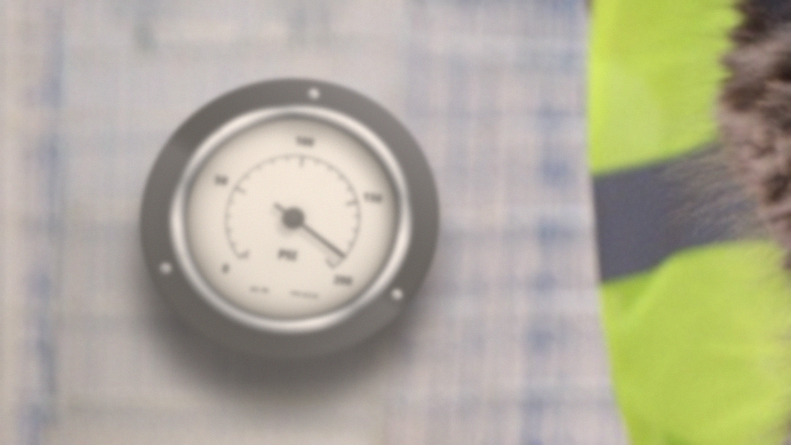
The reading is 190 psi
